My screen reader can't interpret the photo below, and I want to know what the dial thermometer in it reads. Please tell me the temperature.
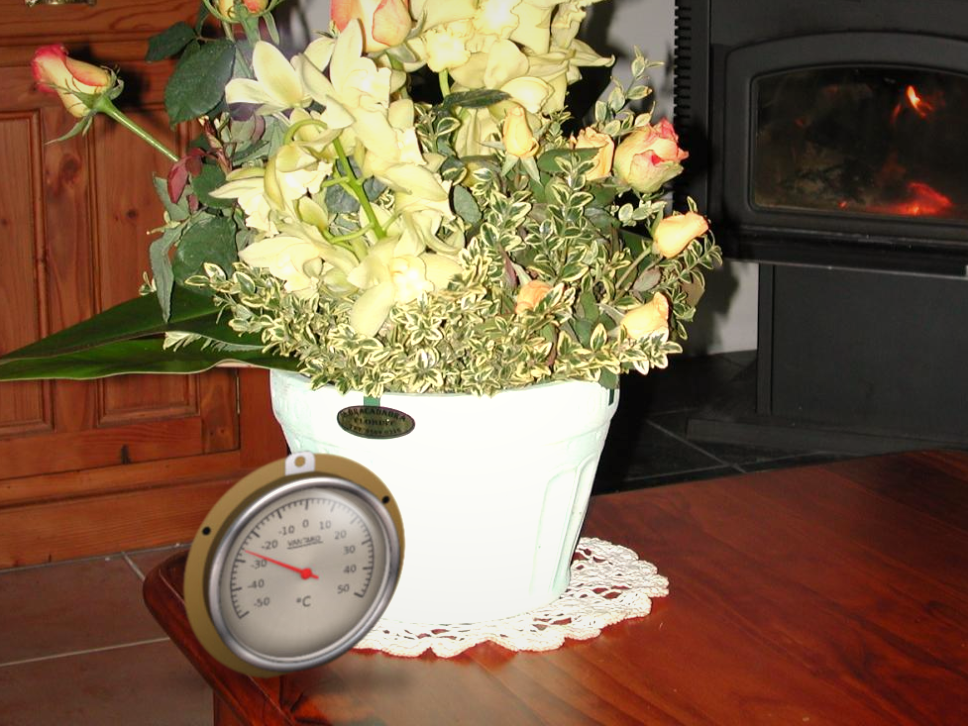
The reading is -26 °C
